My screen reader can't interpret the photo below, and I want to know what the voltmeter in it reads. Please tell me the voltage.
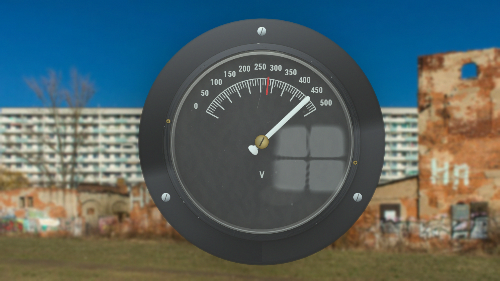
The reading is 450 V
